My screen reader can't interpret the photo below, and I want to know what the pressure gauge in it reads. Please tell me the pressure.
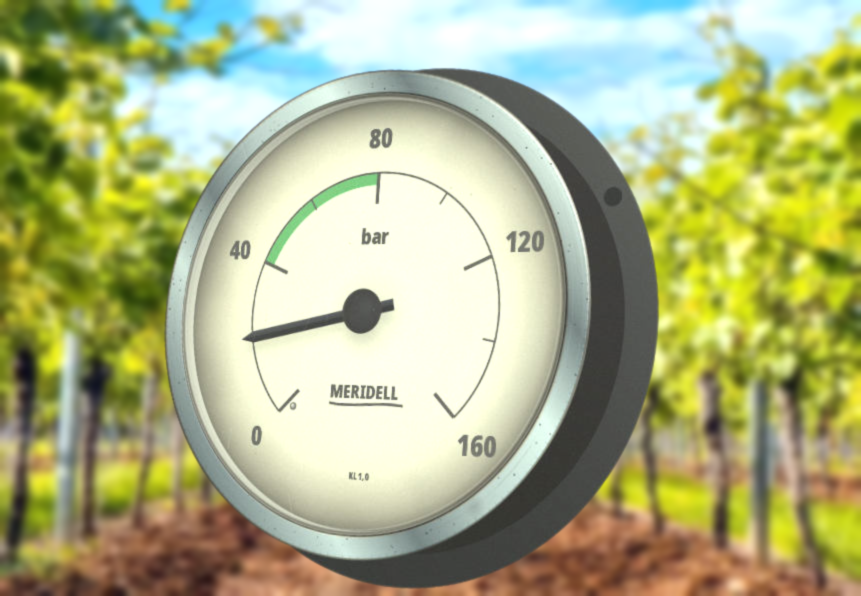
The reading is 20 bar
